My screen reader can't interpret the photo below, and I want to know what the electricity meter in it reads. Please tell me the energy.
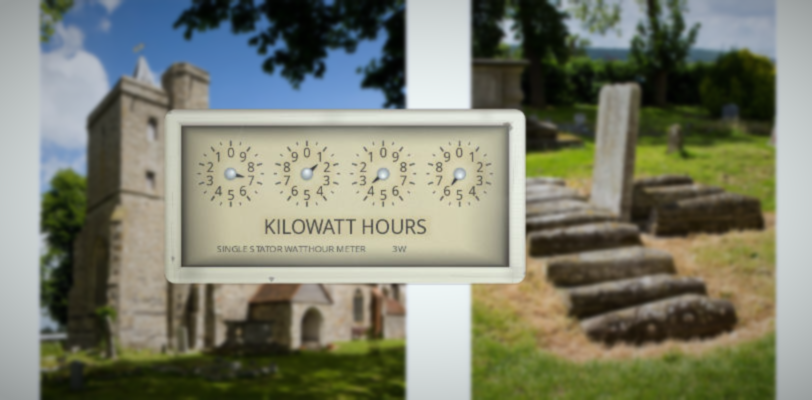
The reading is 7136 kWh
